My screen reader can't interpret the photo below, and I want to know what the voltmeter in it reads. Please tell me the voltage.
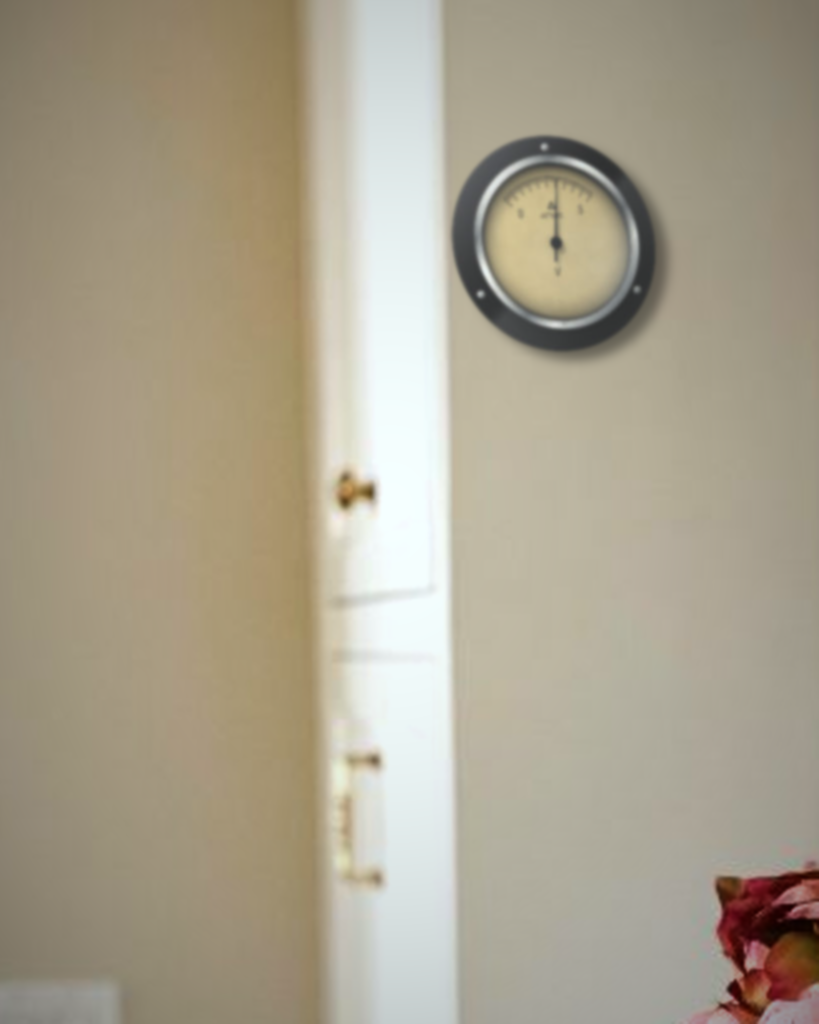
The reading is 3 V
